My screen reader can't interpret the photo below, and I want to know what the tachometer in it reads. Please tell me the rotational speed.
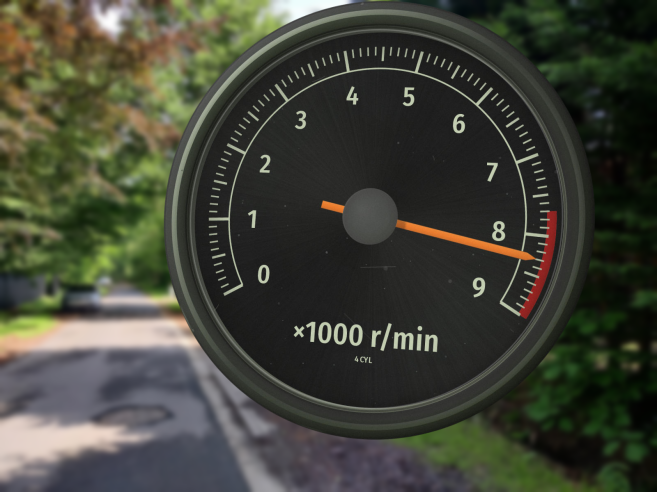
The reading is 8300 rpm
